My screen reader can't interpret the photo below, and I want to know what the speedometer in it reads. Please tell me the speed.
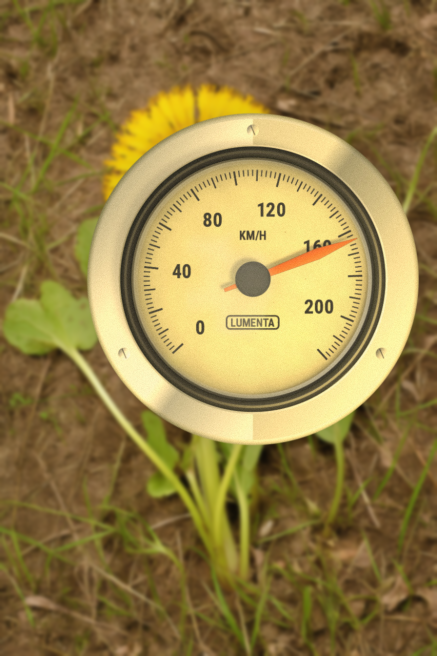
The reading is 164 km/h
